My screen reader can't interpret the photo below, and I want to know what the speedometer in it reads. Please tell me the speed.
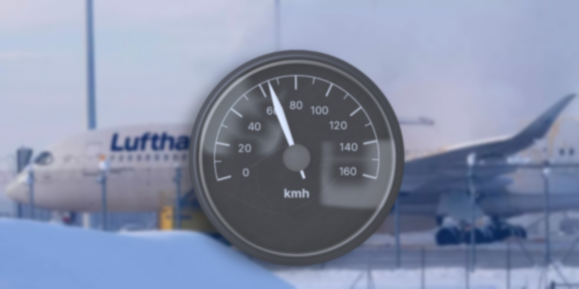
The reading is 65 km/h
